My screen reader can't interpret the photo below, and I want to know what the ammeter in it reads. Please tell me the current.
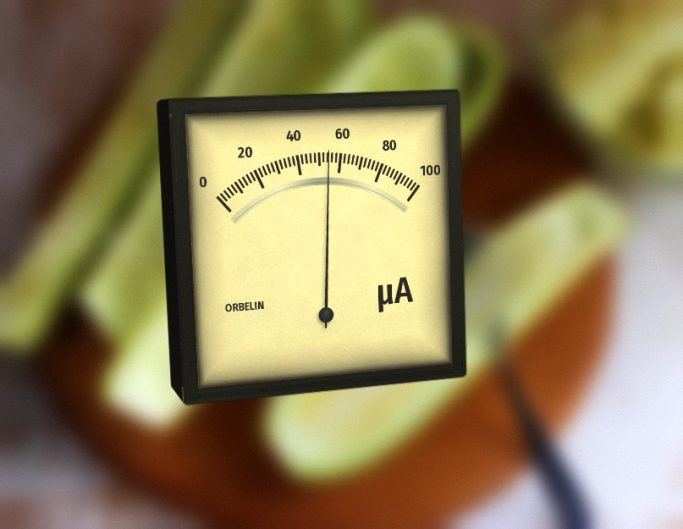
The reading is 54 µA
